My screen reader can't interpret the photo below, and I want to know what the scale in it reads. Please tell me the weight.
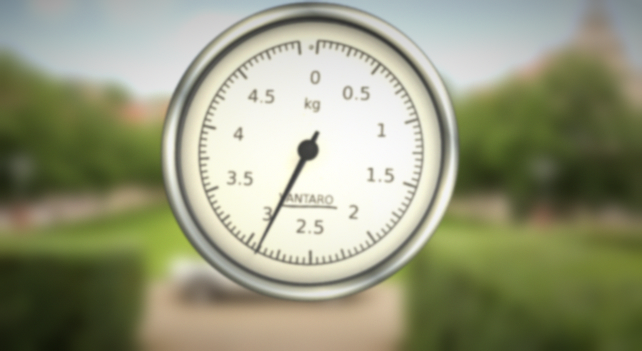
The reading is 2.9 kg
